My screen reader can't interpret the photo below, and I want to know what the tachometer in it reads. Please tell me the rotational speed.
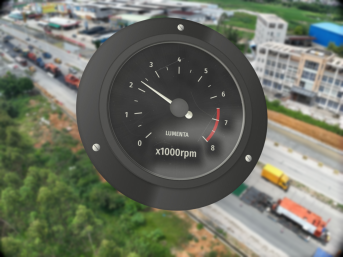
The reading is 2250 rpm
